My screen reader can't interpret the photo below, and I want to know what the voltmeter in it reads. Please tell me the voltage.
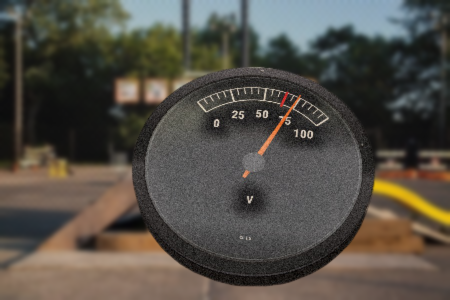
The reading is 75 V
